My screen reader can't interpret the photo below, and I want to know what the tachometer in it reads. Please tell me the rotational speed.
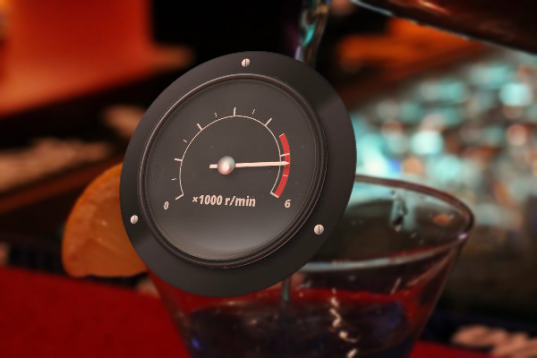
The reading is 5250 rpm
